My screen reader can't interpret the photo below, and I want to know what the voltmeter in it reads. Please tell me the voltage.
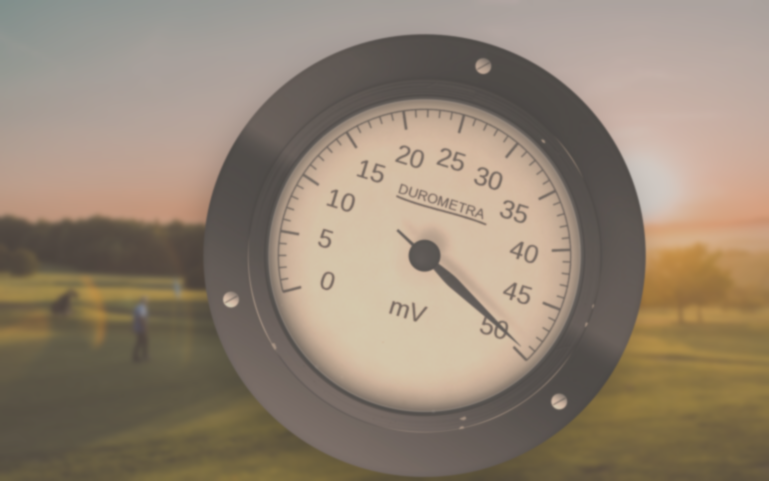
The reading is 49.5 mV
